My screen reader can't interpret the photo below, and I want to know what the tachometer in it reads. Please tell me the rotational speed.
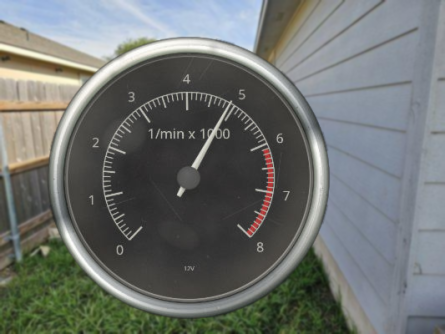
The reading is 4900 rpm
